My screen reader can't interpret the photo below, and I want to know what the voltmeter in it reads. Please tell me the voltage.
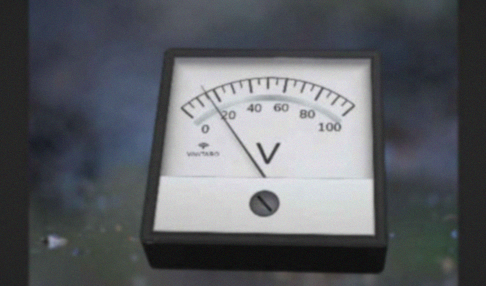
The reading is 15 V
